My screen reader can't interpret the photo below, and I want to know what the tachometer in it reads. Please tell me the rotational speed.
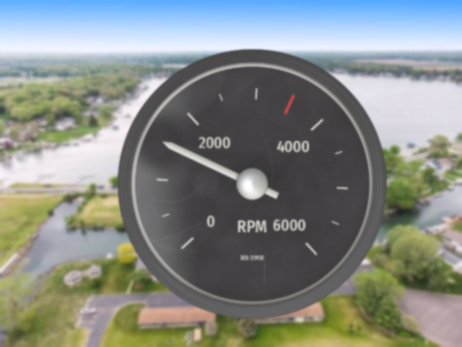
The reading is 1500 rpm
